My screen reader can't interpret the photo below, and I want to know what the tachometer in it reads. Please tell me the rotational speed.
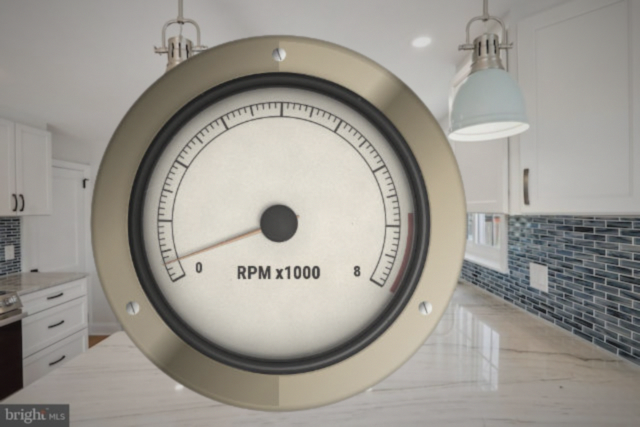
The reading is 300 rpm
